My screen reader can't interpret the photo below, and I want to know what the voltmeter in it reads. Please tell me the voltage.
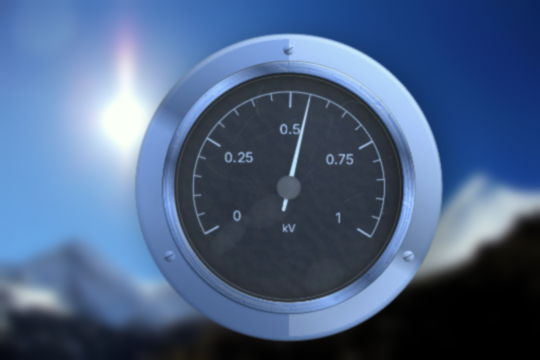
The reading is 0.55 kV
